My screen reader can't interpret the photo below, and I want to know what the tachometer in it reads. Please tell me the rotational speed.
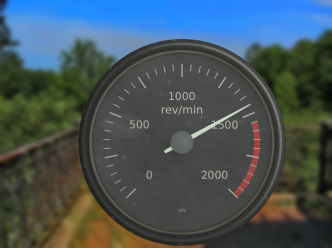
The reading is 1450 rpm
